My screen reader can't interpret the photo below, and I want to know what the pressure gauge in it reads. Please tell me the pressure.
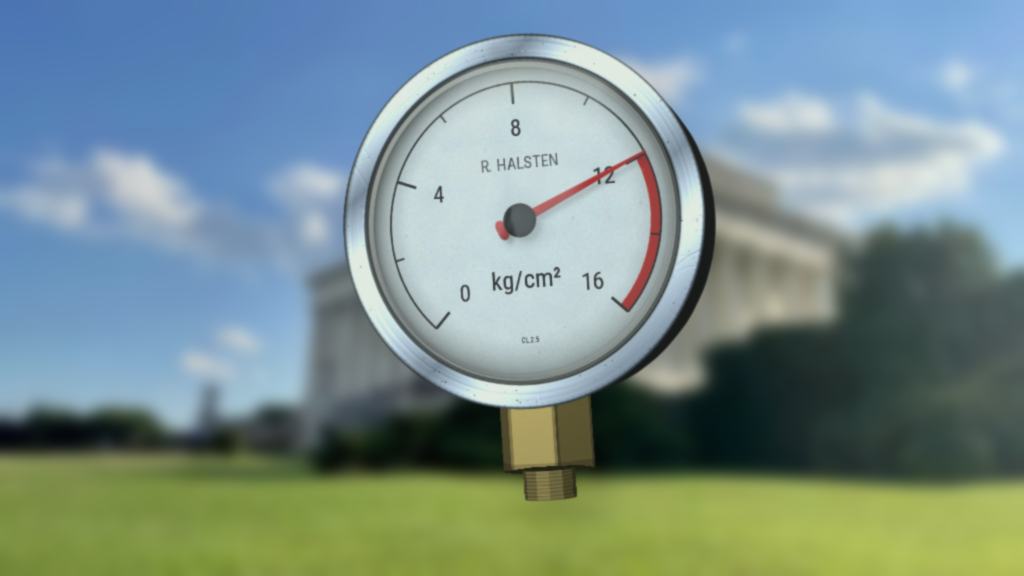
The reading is 12 kg/cm²
